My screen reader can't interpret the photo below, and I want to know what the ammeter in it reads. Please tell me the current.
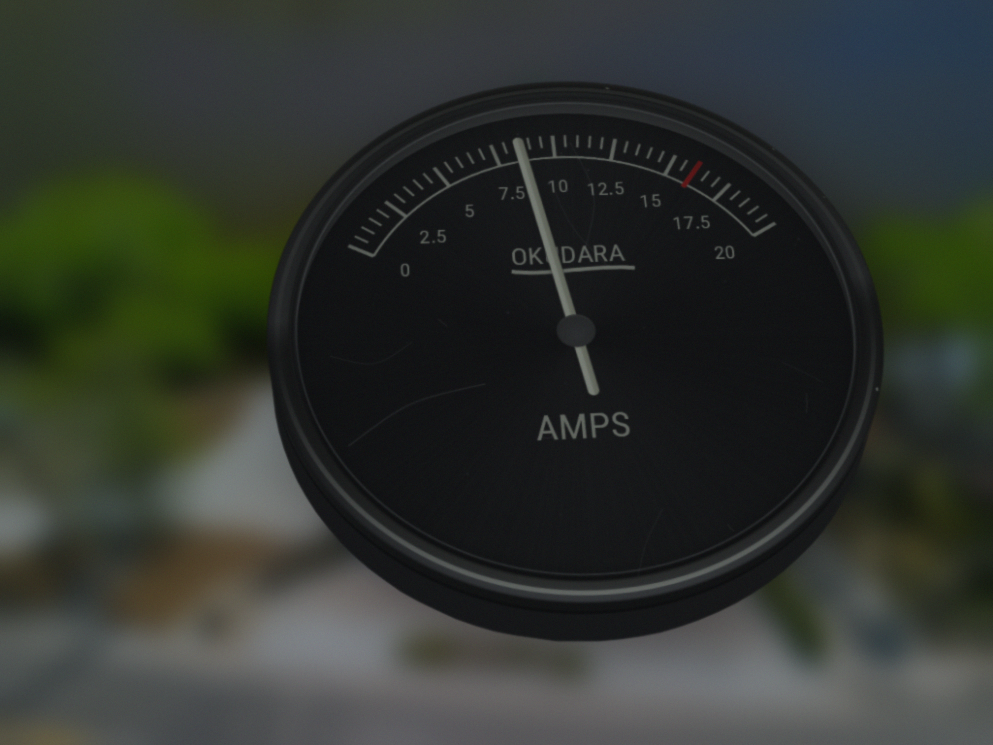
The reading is 8.5 A
